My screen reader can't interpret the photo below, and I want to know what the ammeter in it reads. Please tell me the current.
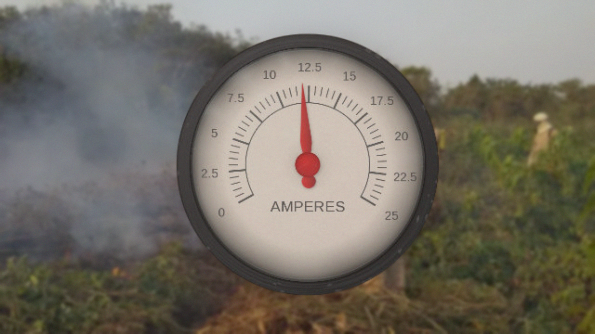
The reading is 12 A
